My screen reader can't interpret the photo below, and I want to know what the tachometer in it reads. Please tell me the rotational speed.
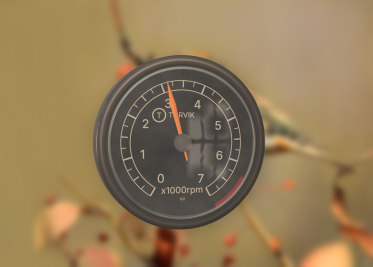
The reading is 3125 rpm
